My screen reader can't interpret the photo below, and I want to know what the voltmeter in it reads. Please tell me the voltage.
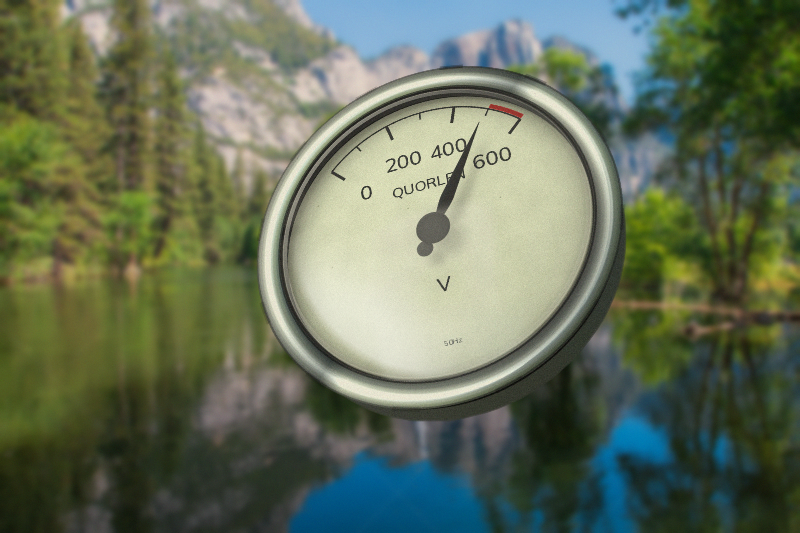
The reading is 500 V
